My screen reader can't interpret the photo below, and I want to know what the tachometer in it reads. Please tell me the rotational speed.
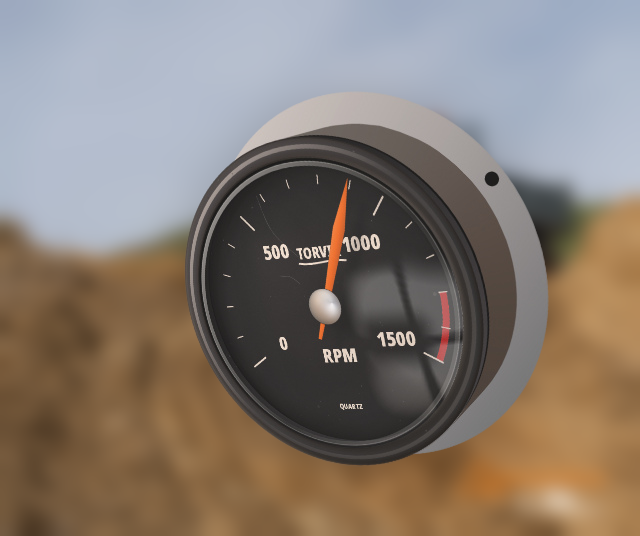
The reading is 900 rpm
